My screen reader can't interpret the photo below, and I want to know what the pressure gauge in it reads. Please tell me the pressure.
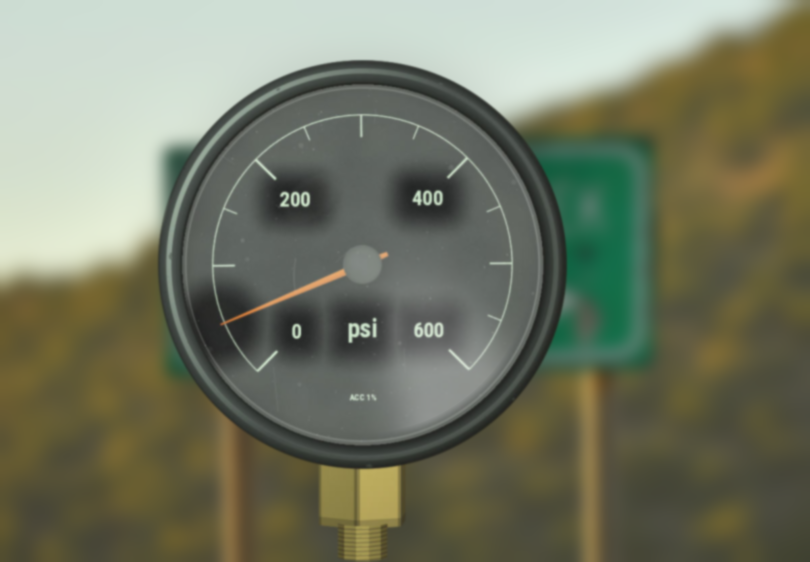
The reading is 50 psi
